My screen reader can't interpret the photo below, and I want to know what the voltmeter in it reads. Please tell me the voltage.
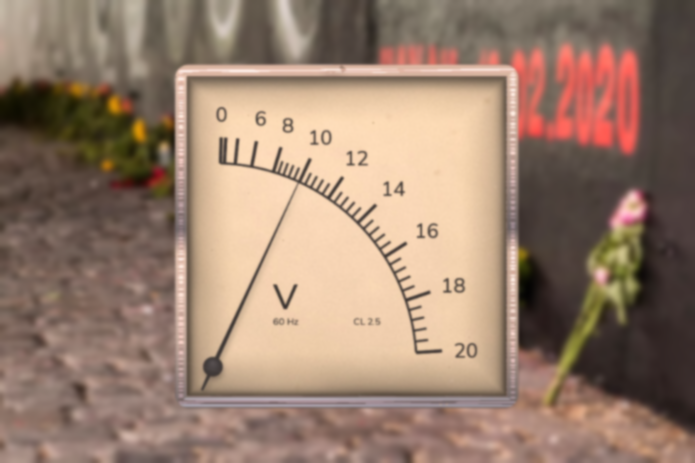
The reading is 10 V
